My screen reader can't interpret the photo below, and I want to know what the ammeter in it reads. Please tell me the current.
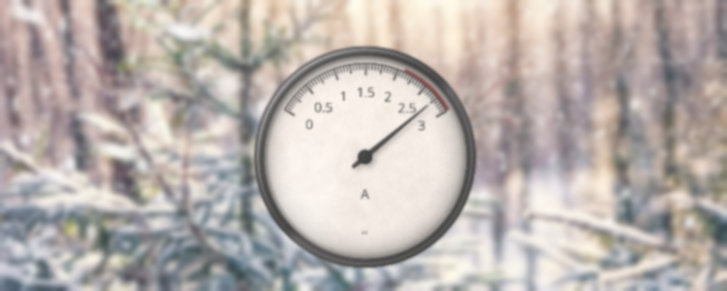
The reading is 2.75 A
